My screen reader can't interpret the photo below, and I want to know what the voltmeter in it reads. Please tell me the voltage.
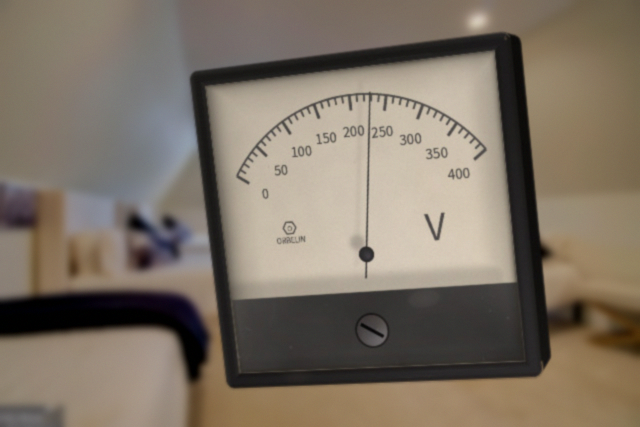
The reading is 230 V
